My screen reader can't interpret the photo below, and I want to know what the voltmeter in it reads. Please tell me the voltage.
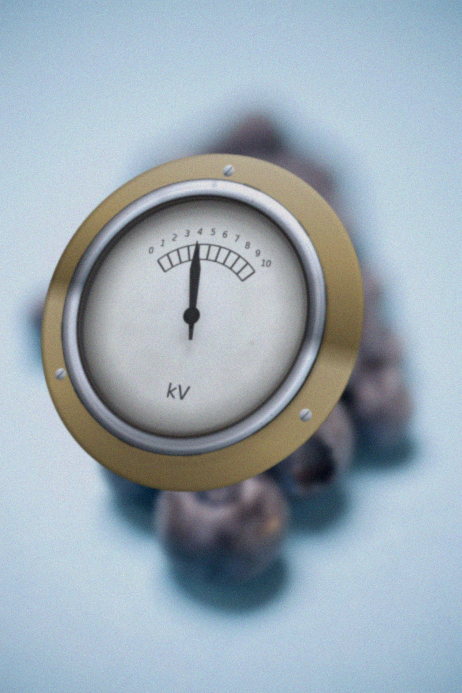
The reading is 4 kV
